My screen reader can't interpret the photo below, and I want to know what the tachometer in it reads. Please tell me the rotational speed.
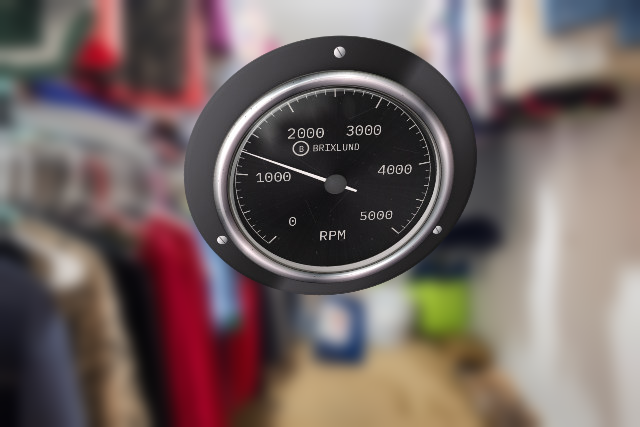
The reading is 1300 rpm
